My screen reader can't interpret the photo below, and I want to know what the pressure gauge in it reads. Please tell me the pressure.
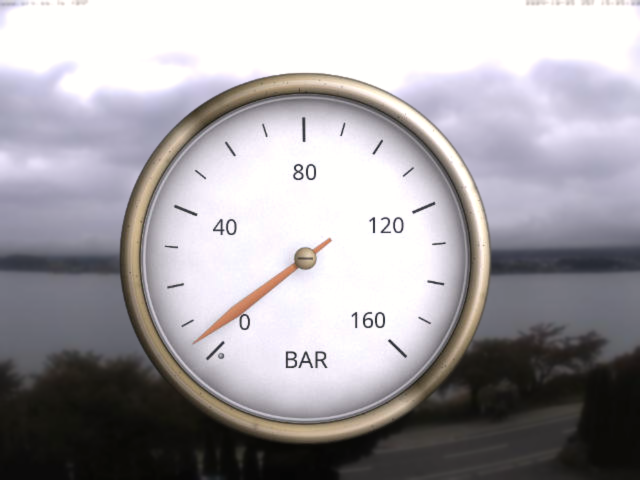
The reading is 5 bar
